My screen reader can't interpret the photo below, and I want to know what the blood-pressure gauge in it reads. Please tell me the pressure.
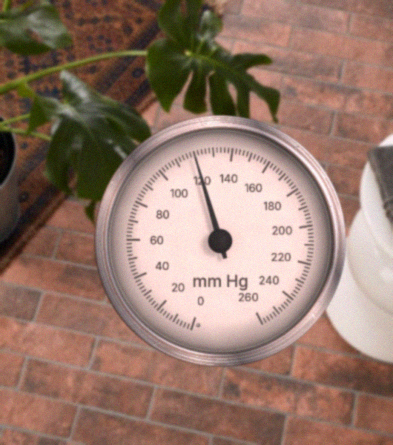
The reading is 120 mmHg
